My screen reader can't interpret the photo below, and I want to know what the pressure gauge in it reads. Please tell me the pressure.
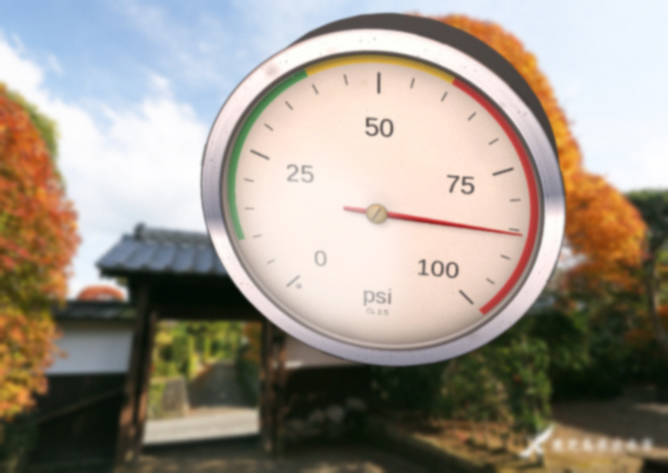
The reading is 85 psi
